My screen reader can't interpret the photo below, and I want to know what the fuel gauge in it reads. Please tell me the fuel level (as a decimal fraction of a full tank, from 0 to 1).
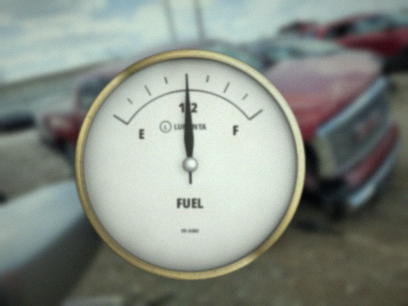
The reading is 0.5
